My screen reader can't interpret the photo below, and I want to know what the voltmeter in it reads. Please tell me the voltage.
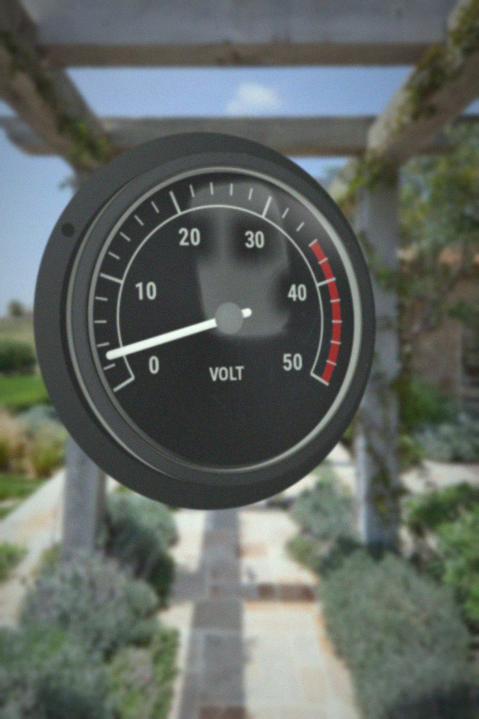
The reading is 3 V
